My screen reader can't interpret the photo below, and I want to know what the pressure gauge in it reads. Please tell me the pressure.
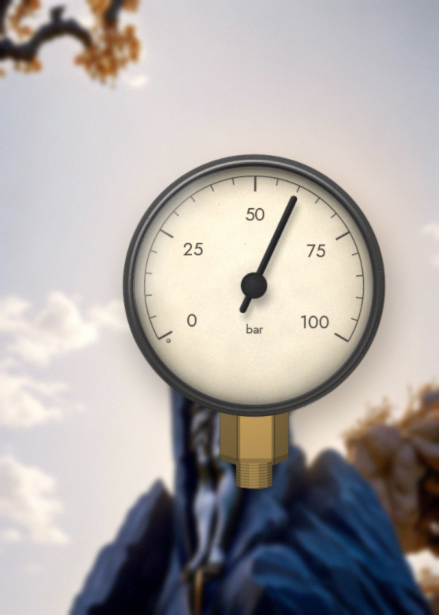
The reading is 60 bar
